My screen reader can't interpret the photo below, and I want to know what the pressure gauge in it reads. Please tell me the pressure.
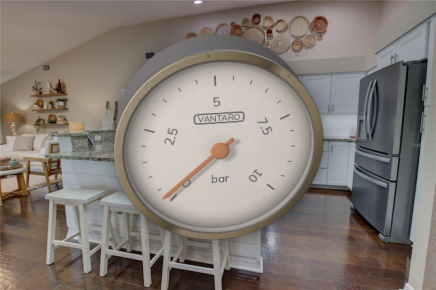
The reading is 0.25 bar
